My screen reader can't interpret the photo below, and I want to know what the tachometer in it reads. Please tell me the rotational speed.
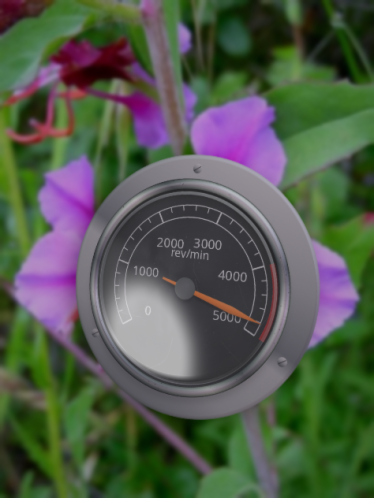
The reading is 4800 rpm
